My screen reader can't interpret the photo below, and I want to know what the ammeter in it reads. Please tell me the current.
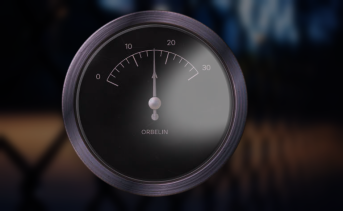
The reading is 16 A
